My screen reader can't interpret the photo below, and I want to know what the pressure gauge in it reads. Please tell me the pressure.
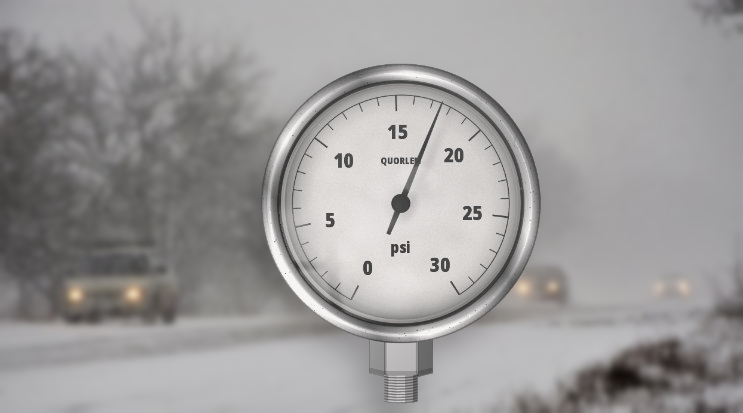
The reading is 17.5 psi
